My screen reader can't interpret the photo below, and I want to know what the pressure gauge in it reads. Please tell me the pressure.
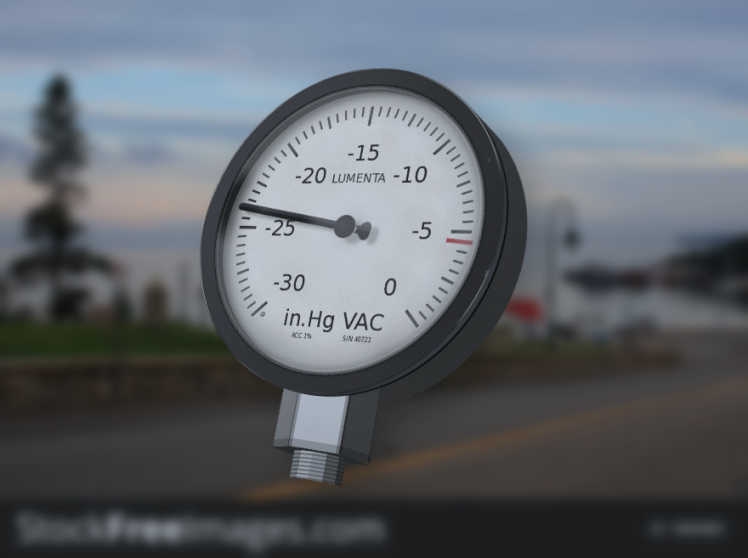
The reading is -24 inHg
